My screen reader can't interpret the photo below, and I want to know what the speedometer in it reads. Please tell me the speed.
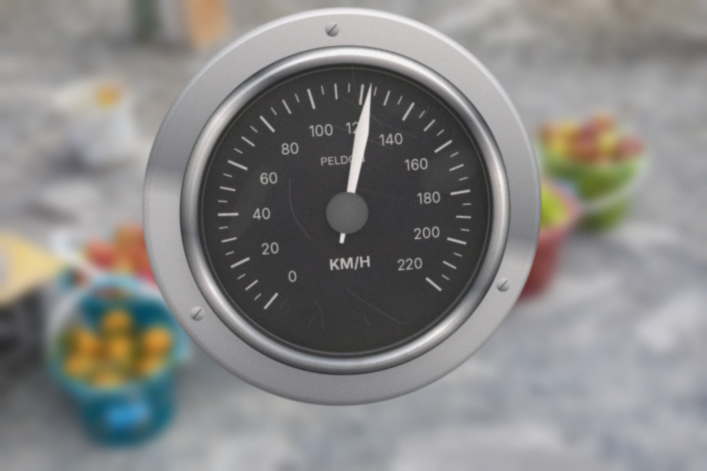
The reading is 122.5 km/h
